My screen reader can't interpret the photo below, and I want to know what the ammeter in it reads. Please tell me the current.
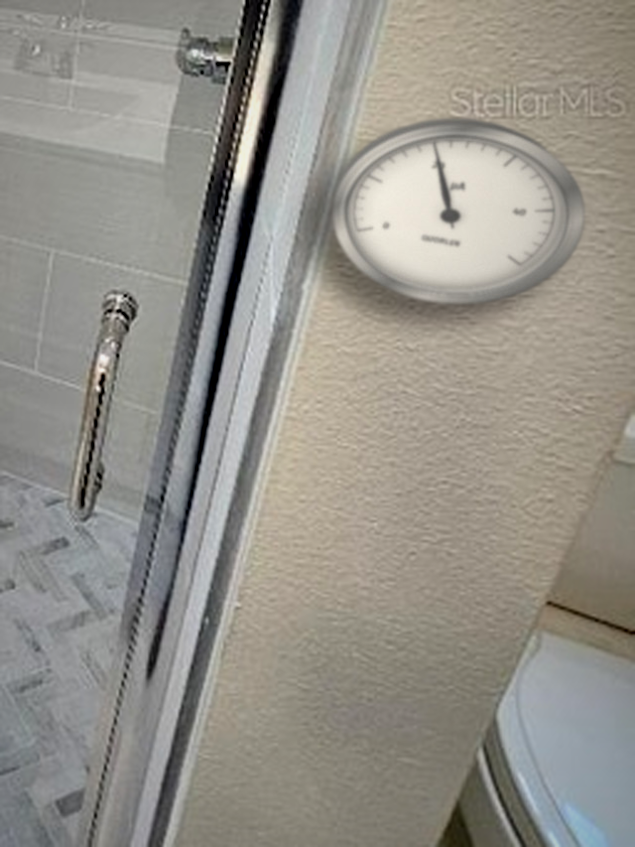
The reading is 20 µA
